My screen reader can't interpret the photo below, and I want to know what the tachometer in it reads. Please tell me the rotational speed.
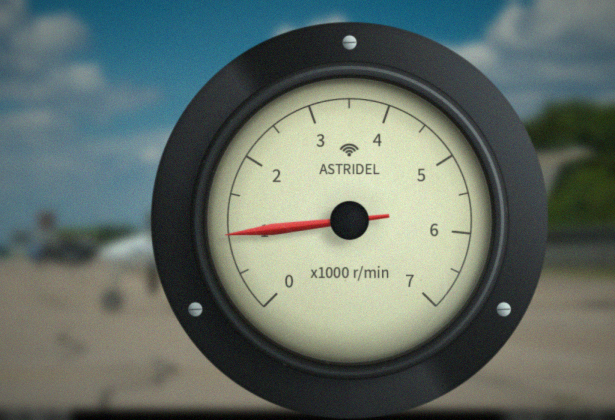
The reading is 1000 rpm
